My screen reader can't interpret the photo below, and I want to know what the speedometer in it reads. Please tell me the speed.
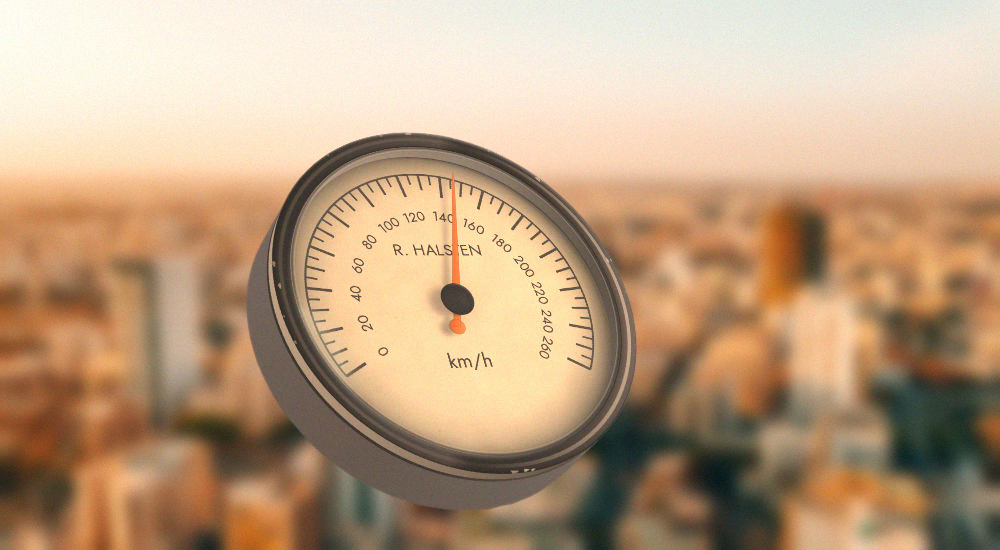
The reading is 145 km/h
